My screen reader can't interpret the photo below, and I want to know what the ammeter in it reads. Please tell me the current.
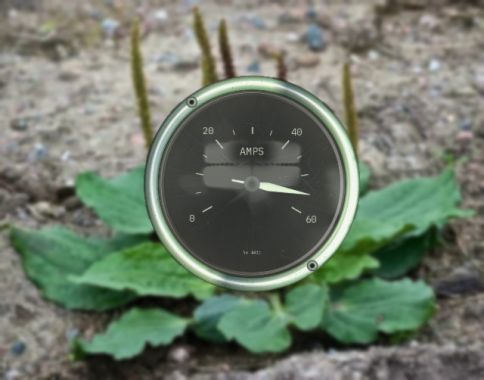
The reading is 55 A
